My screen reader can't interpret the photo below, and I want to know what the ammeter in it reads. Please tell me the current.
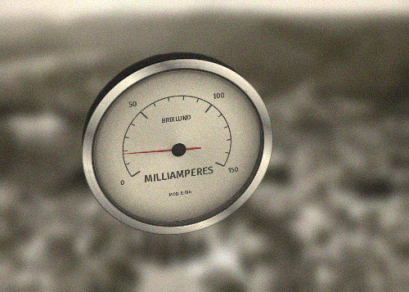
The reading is 20 mA
